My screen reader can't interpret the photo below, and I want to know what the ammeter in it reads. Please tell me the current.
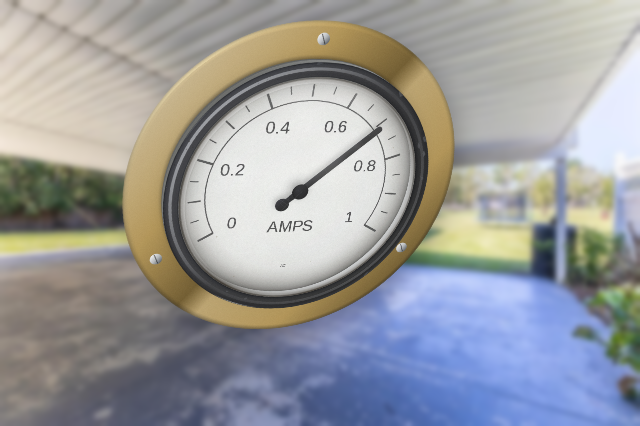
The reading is 0.7 A
